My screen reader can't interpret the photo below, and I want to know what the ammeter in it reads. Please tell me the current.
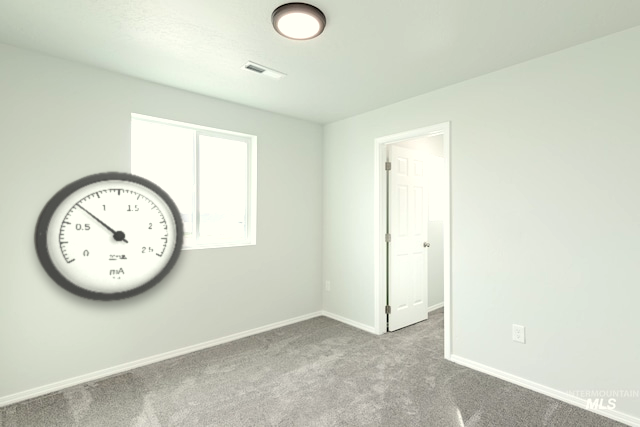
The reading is 0.75 mA
